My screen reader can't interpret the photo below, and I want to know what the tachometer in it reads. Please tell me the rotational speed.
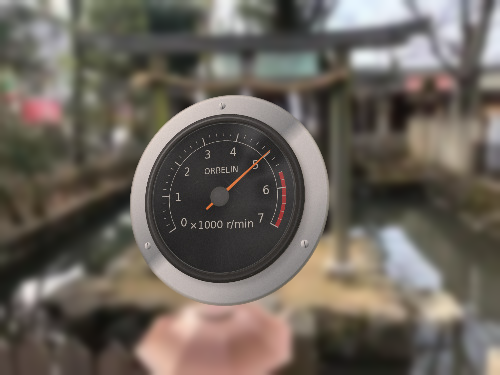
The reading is 5000 rpm
